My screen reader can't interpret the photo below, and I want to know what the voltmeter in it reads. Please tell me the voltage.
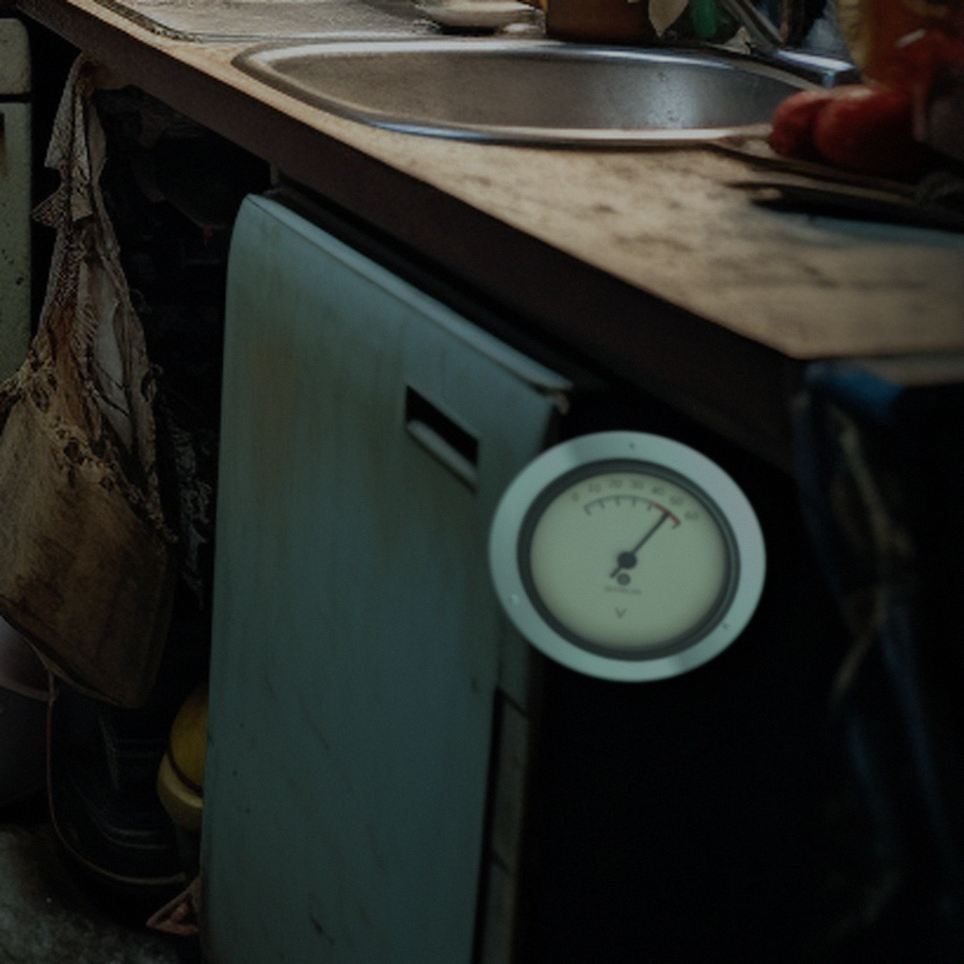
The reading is 50 V
